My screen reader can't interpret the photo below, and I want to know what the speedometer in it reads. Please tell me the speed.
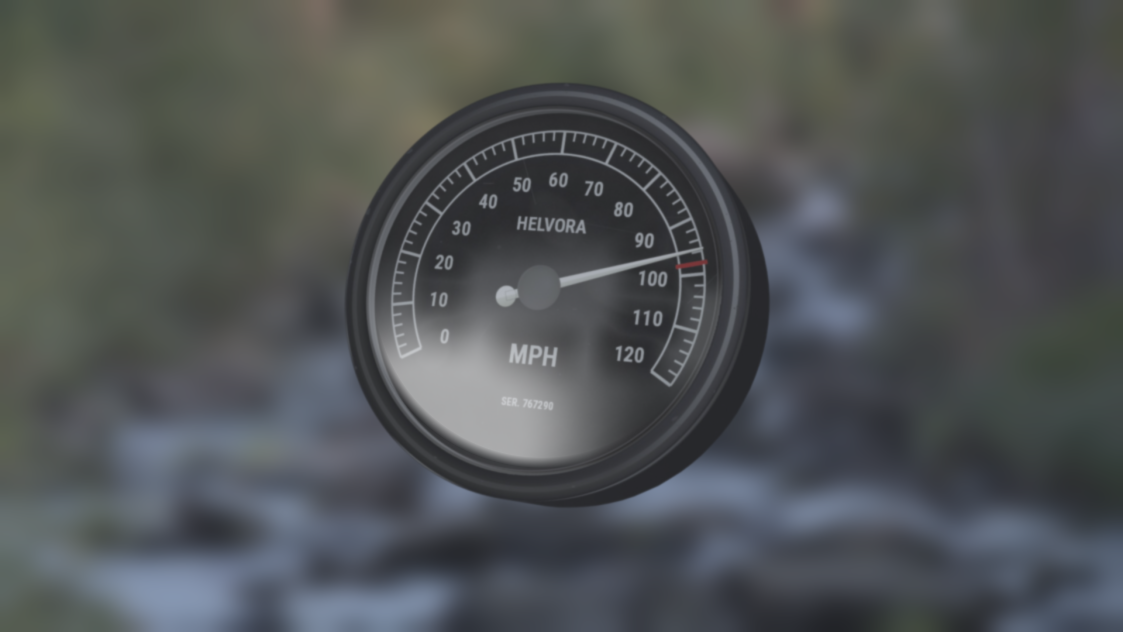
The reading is 96 mph
